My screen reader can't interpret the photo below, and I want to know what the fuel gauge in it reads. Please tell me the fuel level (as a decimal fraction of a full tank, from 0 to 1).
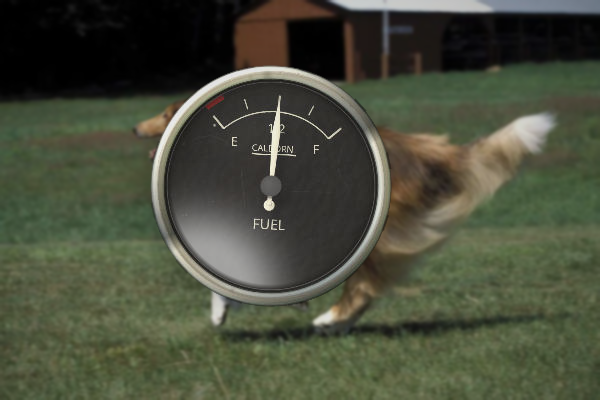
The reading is 0.5
